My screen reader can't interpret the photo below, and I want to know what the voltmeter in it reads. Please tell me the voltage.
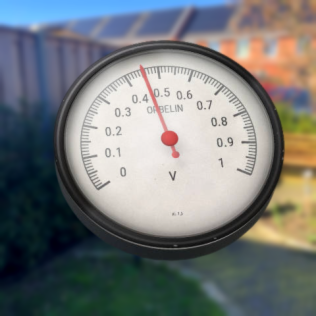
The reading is 0.45 V
